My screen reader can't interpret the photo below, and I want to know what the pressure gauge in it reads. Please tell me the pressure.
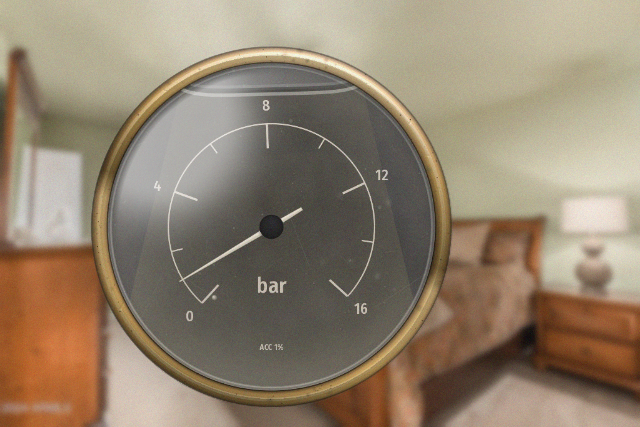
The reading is 1 bar
